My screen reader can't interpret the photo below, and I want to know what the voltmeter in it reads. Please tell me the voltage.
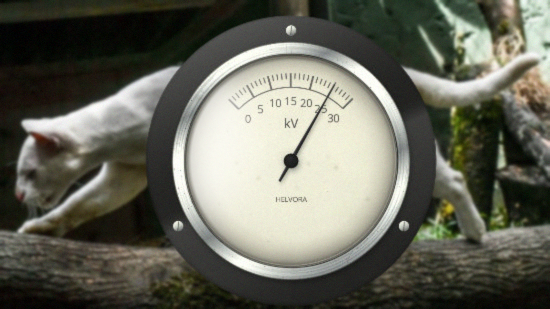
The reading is 25 kV
